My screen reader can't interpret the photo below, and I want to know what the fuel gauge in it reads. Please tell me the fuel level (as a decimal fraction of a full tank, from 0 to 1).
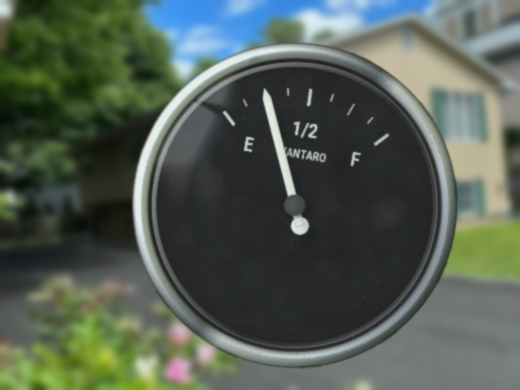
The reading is 0.25
